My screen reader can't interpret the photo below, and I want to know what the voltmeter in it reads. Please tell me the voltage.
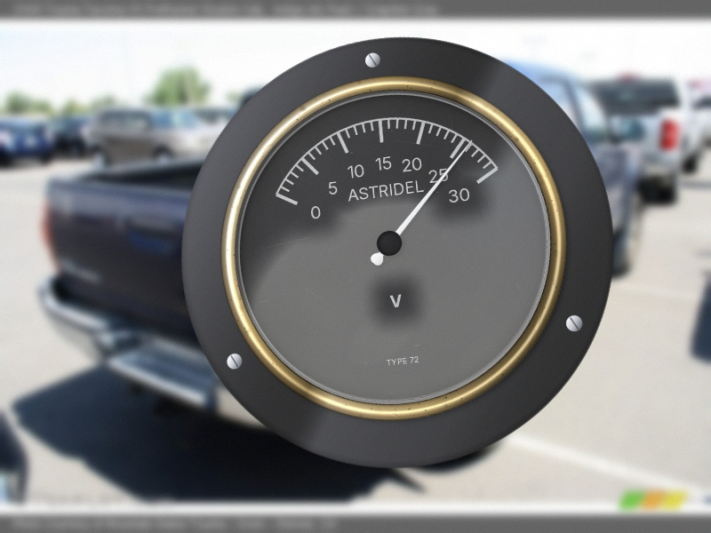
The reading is 26 V
